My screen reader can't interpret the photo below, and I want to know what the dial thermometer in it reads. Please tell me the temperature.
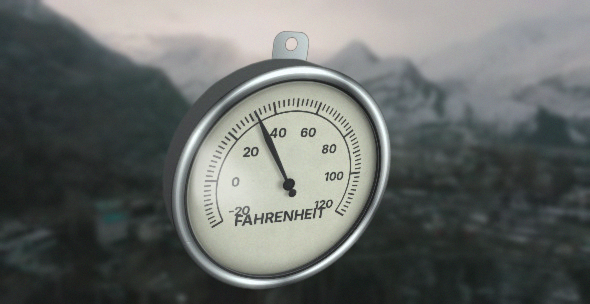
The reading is 32 °F
